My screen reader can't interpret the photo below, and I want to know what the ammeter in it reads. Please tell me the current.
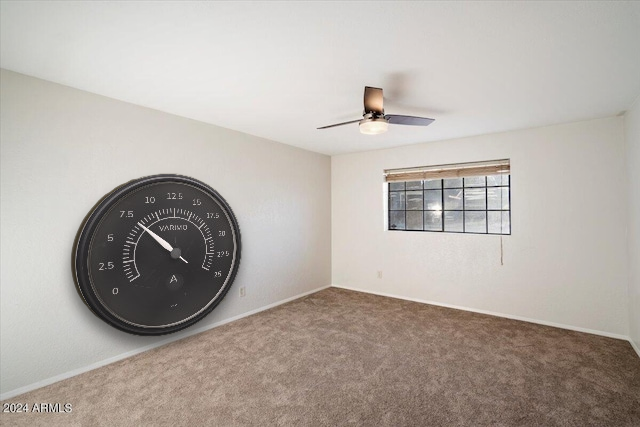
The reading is 7.5 A
